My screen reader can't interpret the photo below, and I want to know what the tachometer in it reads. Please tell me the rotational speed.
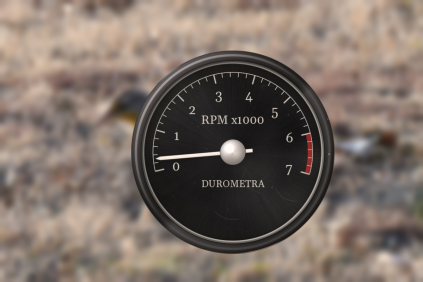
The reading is 300 rpm
